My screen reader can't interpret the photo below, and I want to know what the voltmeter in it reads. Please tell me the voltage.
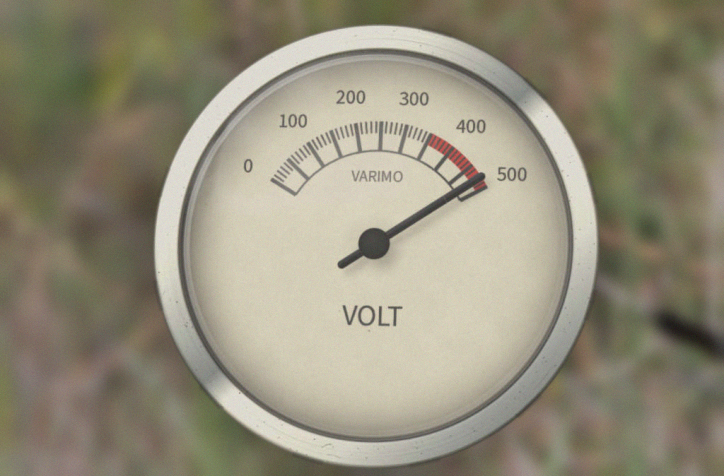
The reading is 480 V
